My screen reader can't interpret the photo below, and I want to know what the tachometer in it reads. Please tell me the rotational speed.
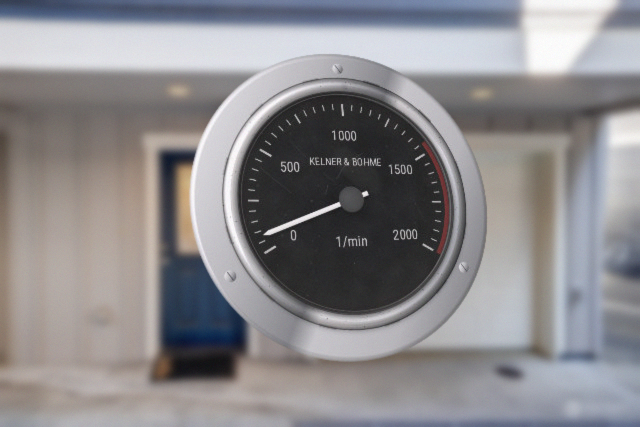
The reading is 75 rpm
